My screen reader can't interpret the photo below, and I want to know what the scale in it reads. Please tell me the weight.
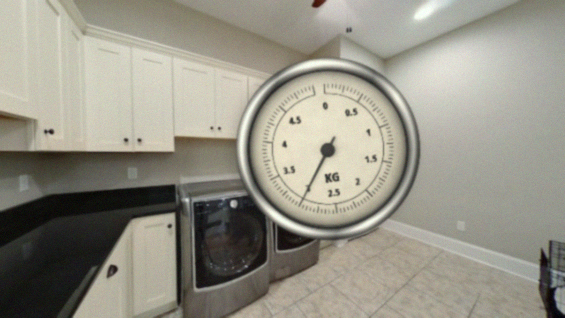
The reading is 3 kg
